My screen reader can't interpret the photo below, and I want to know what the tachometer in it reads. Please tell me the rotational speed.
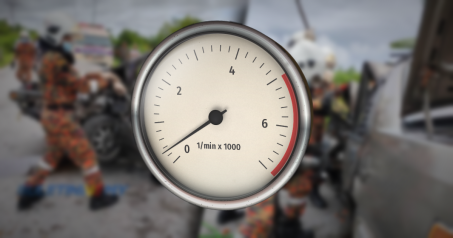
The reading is 300 rpm
